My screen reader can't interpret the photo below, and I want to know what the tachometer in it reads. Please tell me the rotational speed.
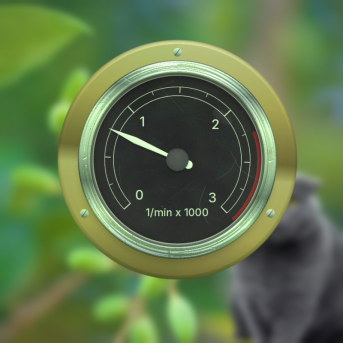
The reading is 750 rpm
